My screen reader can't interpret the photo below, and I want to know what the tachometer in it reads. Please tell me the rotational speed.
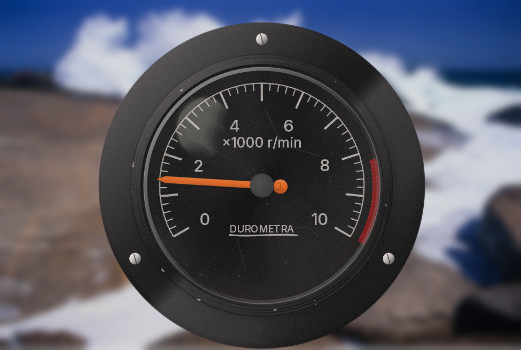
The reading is 1400 rpm
